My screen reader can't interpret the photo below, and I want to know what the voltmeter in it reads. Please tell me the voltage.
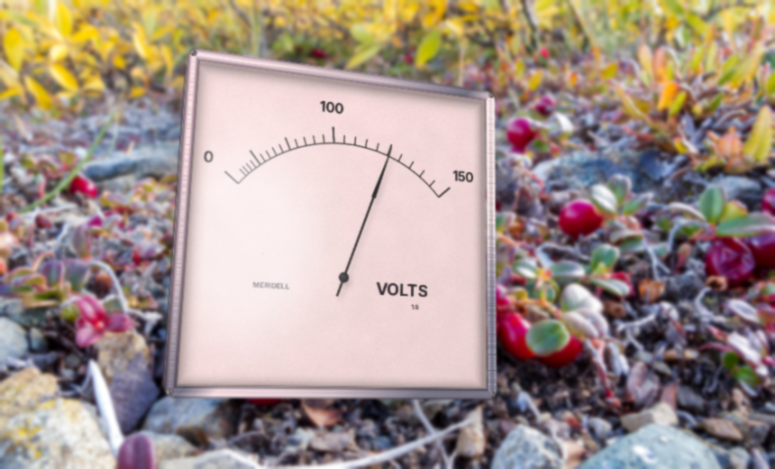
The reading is 125 V
